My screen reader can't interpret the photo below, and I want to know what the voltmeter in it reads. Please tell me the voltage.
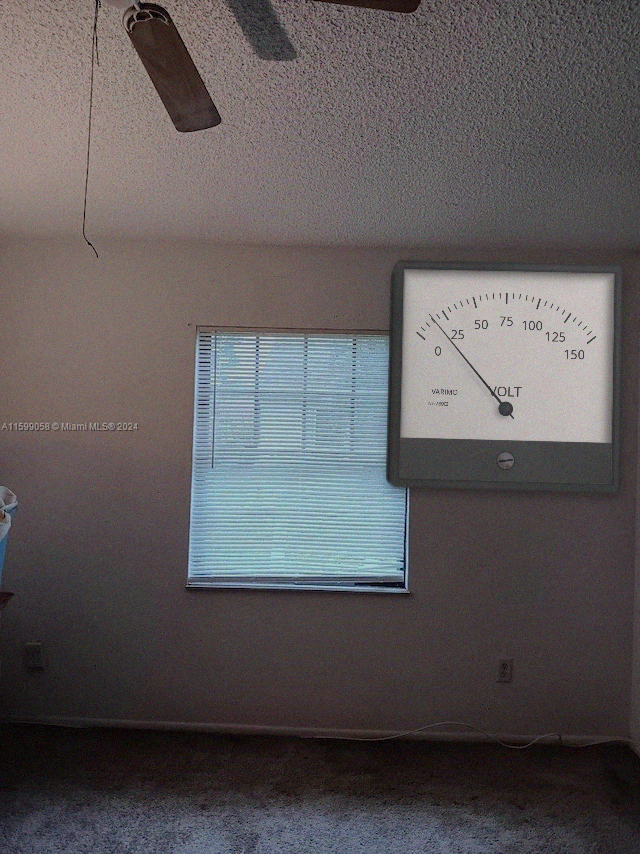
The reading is 15 V
